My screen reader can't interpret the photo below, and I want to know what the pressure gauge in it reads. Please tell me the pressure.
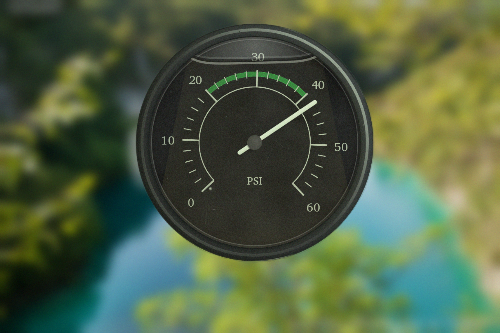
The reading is 42 psi
